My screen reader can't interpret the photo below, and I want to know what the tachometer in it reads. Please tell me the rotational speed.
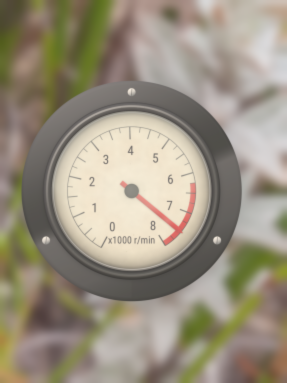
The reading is 7500 rpm
